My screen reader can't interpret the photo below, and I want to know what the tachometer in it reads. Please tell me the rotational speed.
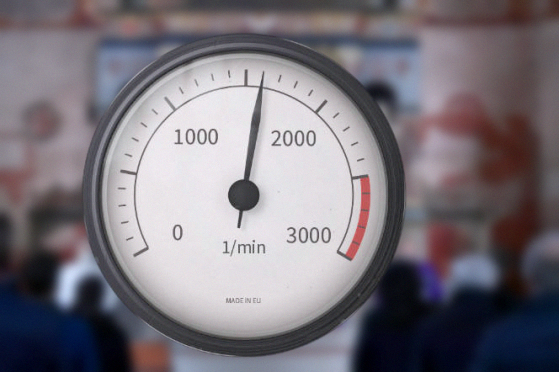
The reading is 1600 rpm
